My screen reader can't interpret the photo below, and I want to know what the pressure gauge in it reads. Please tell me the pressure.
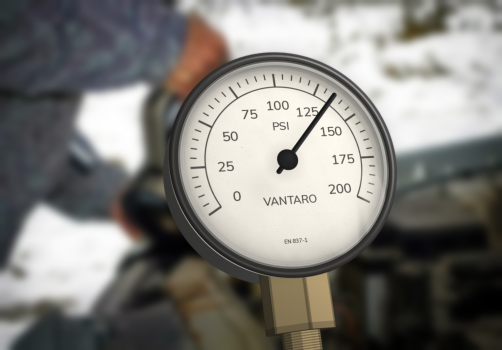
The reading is 135 psi
